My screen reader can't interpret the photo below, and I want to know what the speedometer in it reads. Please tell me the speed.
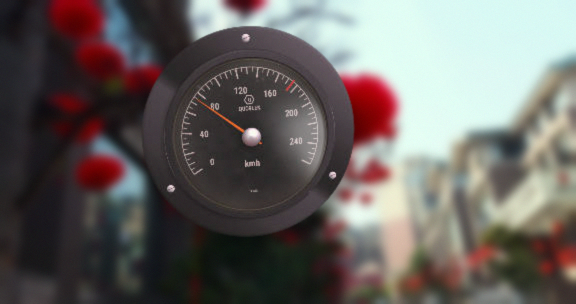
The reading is 75 km/h
